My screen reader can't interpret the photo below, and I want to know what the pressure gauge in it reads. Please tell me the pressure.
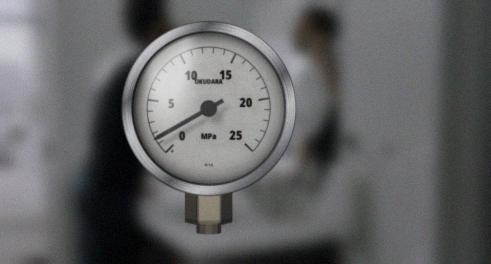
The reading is 1.5 MPa
